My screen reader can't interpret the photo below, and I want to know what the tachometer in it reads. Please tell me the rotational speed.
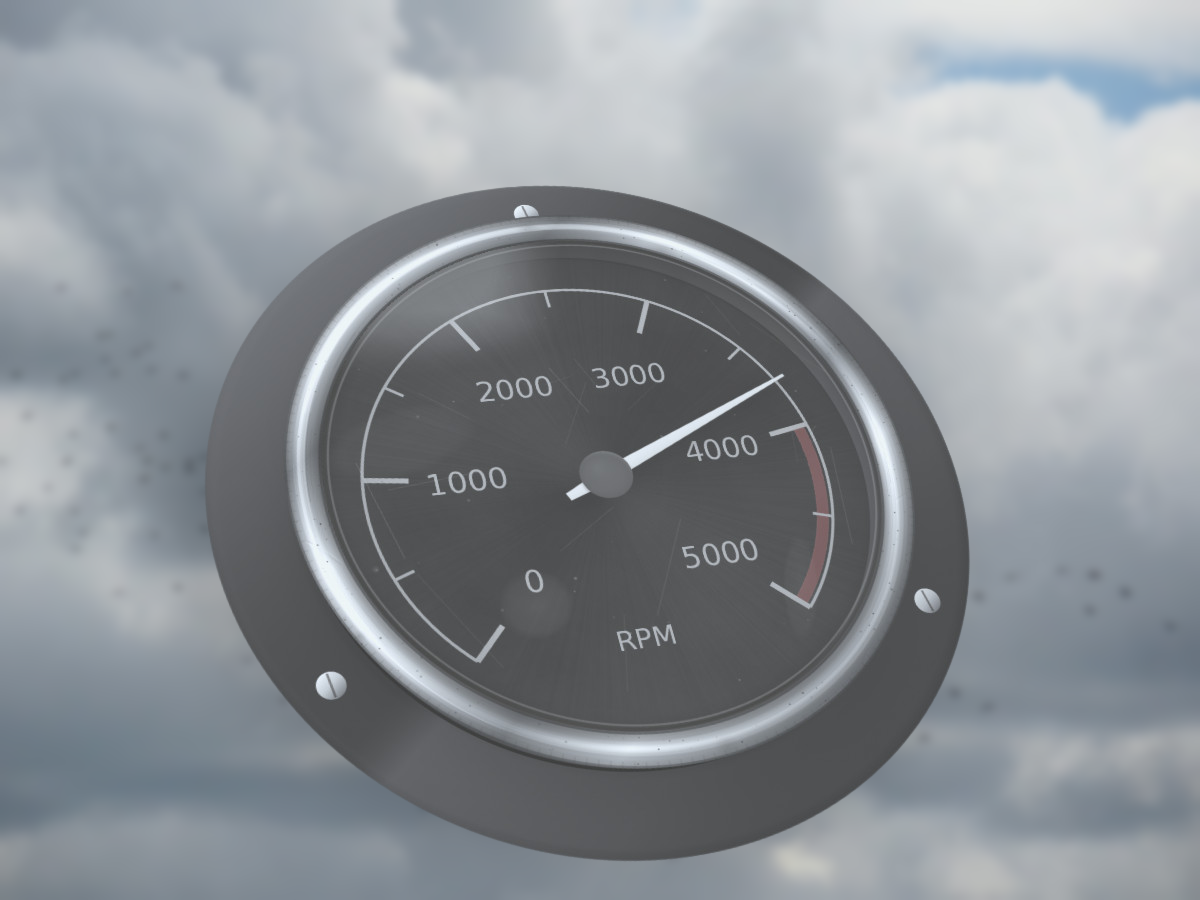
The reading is 3750 rpm
